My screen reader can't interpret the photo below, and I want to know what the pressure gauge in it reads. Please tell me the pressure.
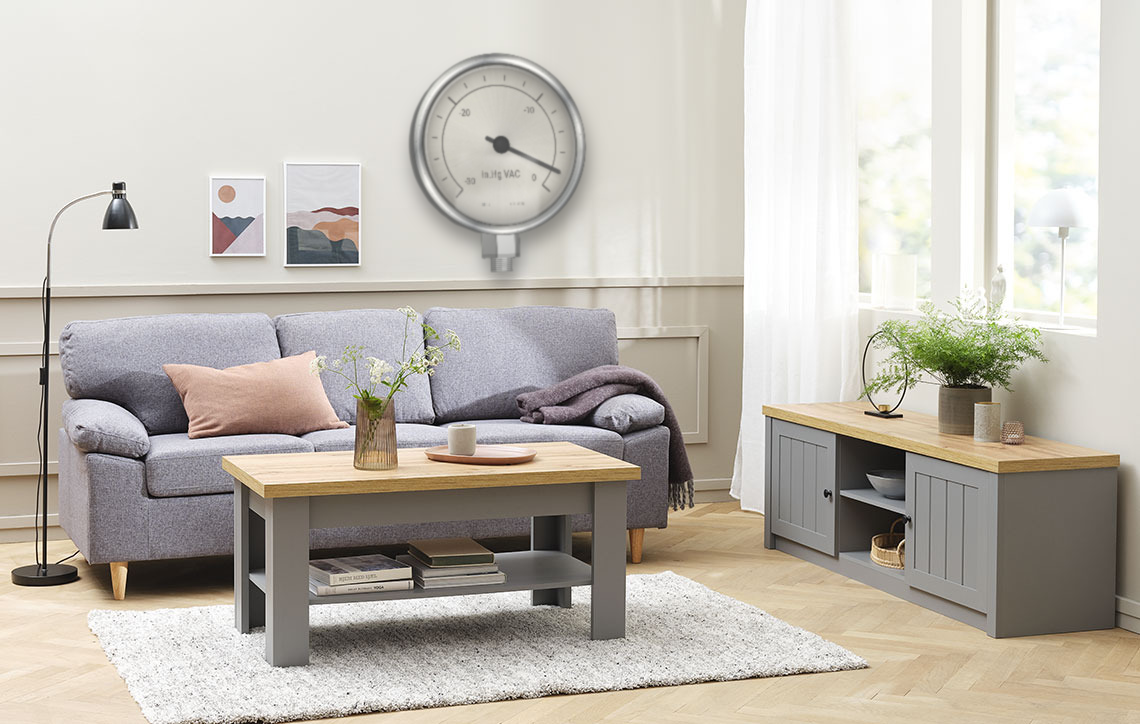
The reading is -2 inHg
